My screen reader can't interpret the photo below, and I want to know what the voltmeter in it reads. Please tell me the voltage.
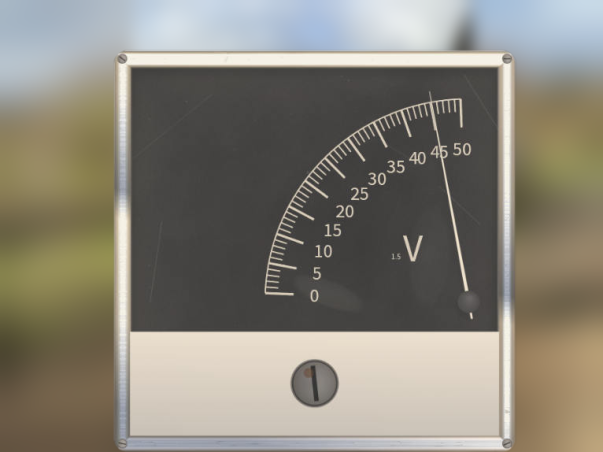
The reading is 45 V
